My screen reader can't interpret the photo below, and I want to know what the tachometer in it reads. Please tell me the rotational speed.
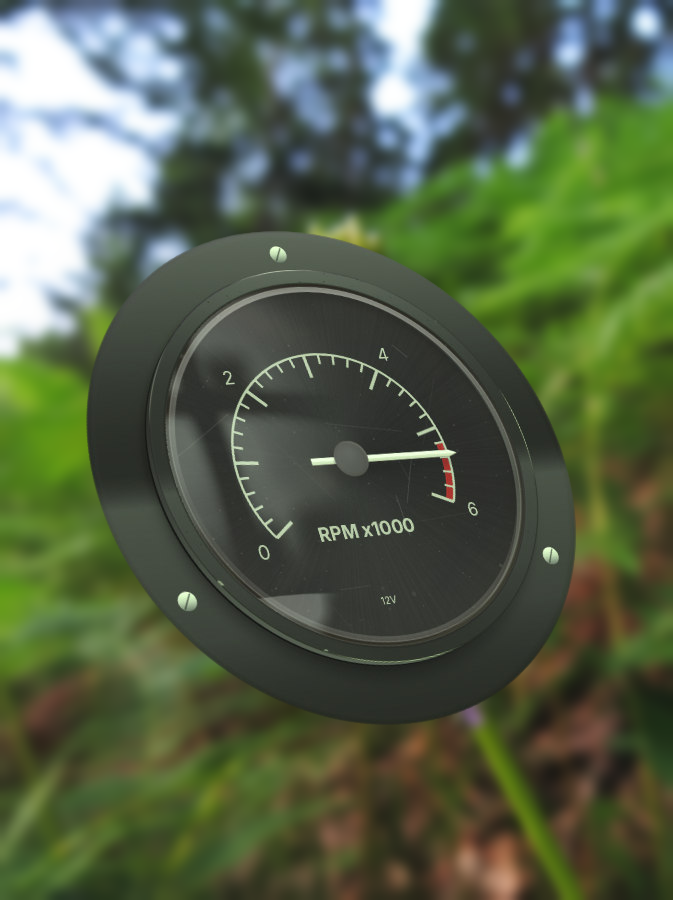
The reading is 5400 rpm
